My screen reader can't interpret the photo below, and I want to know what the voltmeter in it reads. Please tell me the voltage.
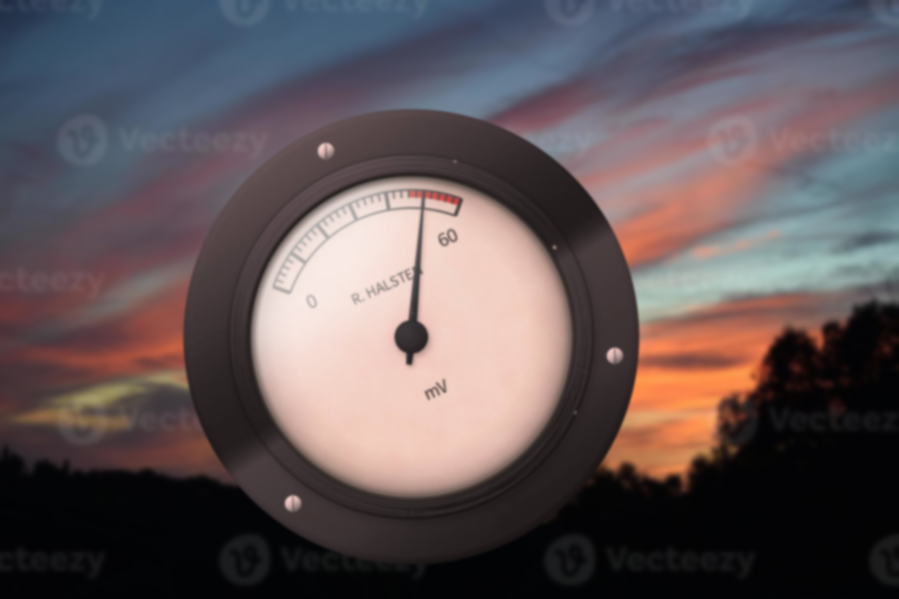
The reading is 50 mV
